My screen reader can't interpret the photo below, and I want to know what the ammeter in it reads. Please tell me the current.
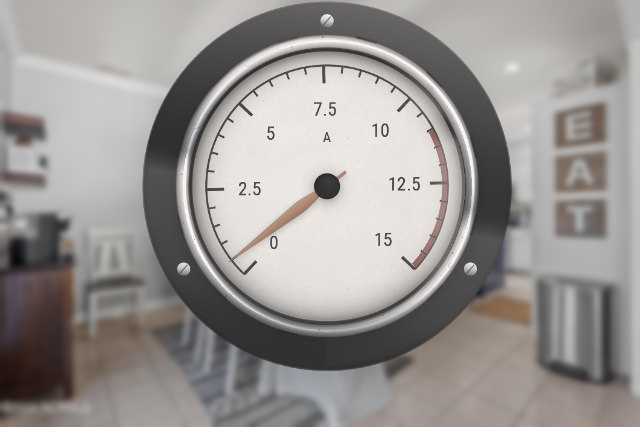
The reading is 0.5 A
